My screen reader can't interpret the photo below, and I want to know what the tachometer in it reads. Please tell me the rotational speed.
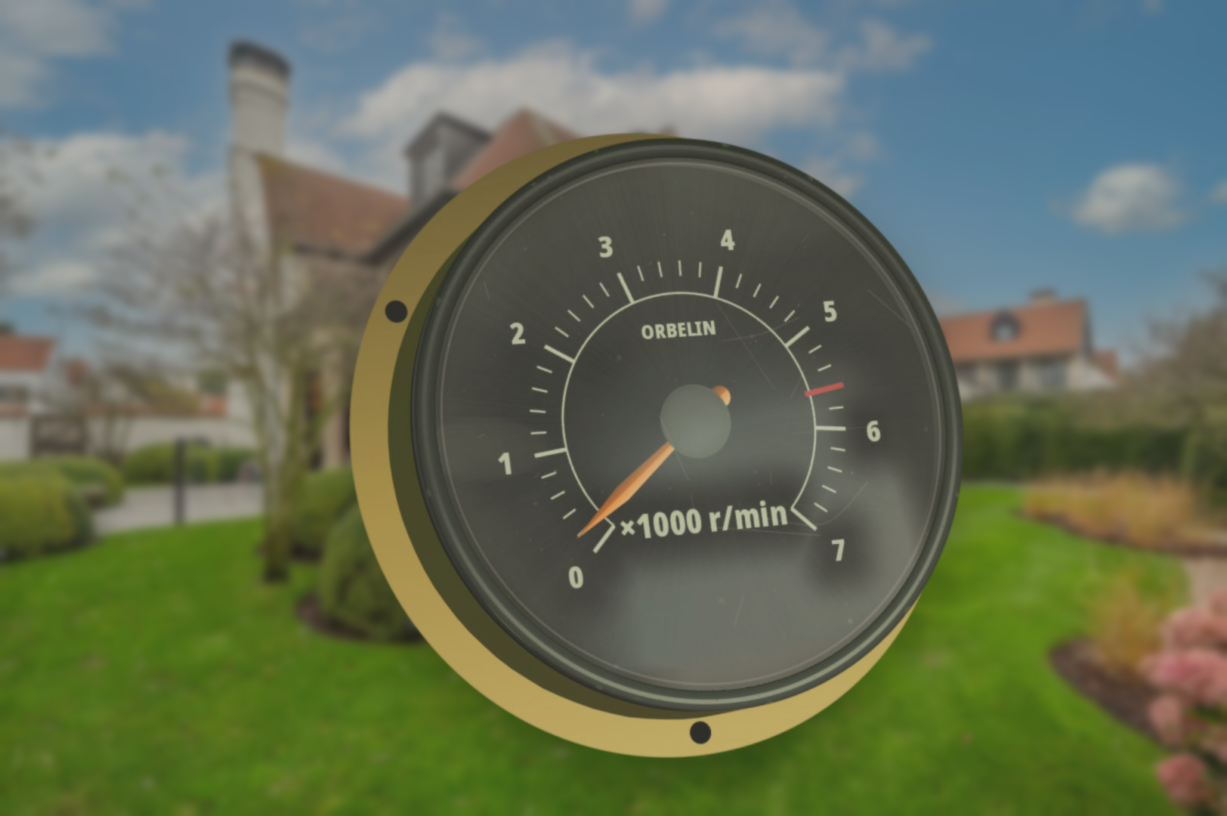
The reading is 200 rpm
